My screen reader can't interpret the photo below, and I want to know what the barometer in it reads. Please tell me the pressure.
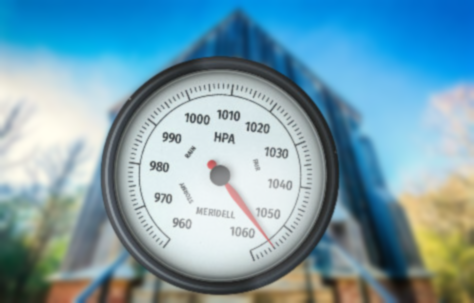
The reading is 1055 hPa
